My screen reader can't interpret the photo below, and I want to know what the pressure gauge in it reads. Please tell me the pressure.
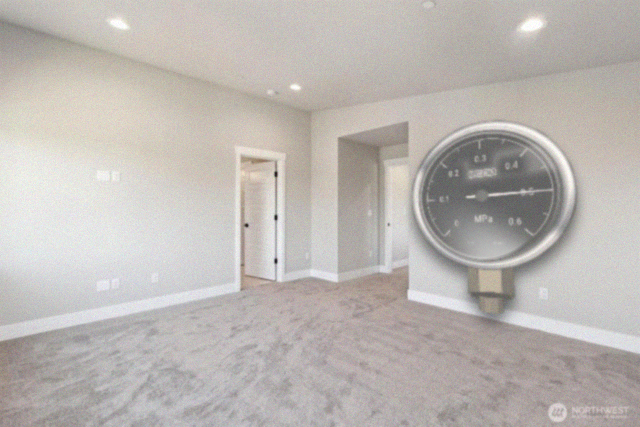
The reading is 0.5 MPa
